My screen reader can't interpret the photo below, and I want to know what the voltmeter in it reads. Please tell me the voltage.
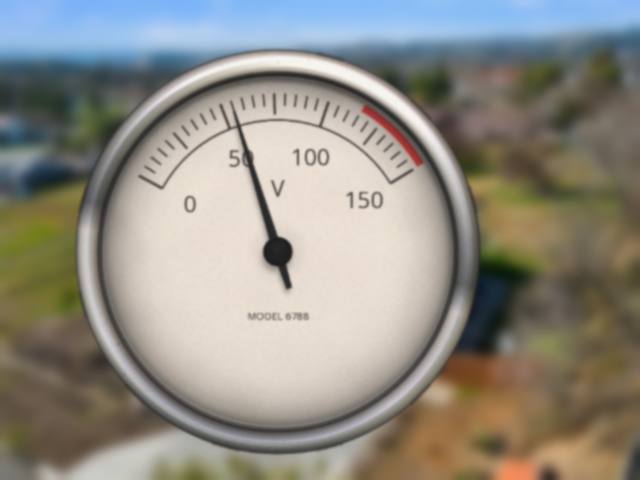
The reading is 55 V
